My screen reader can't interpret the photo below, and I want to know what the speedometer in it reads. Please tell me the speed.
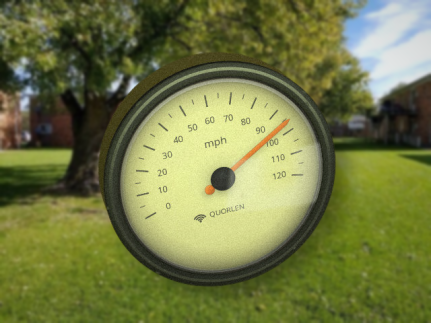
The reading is 95 mph
